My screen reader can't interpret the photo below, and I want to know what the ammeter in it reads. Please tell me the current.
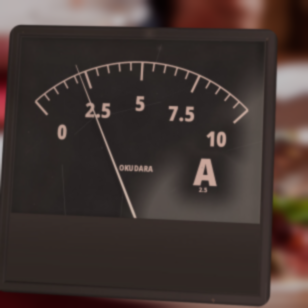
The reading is 2.25 A
